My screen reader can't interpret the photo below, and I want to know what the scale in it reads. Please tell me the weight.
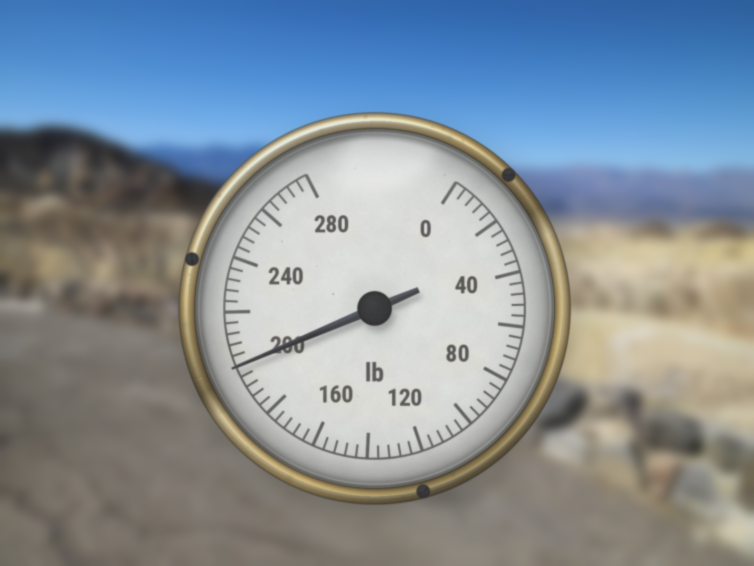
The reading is 200 lb
